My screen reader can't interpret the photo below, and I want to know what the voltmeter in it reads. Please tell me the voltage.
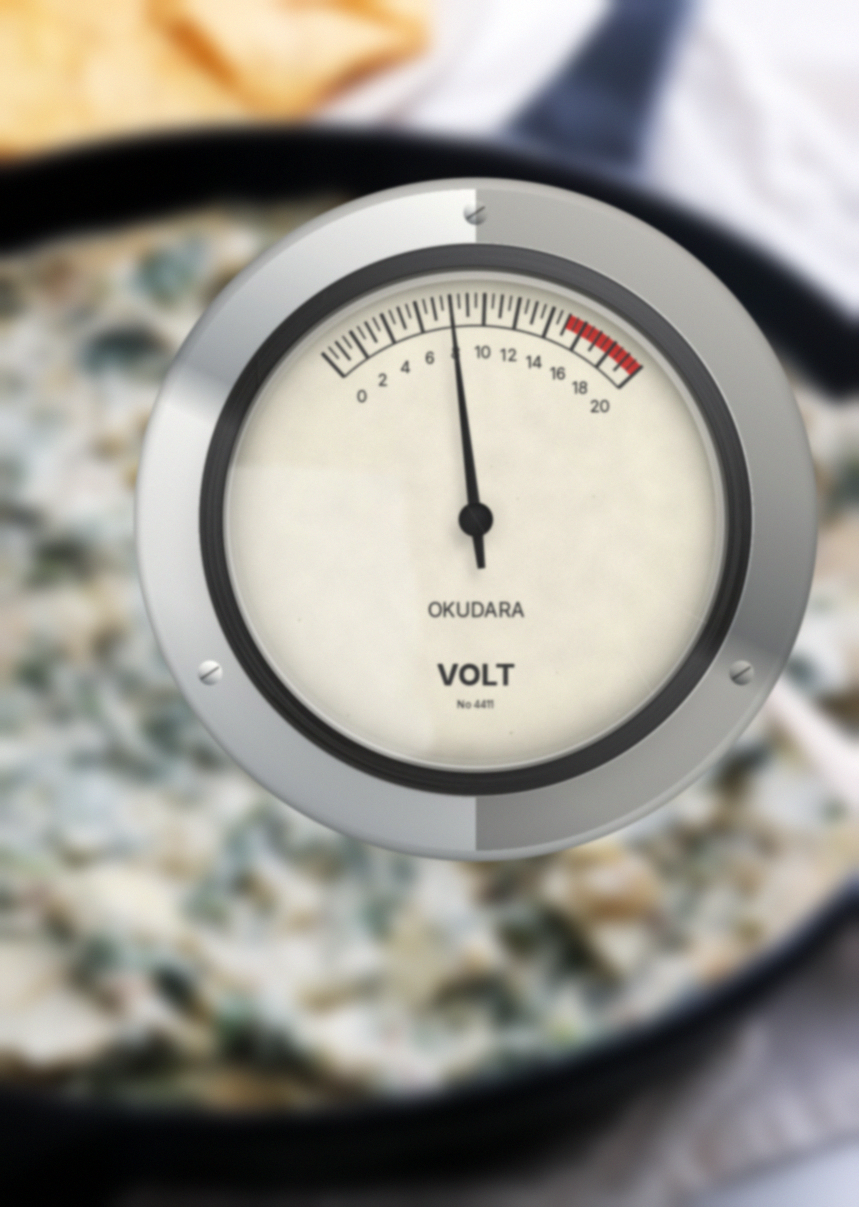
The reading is 8 V
